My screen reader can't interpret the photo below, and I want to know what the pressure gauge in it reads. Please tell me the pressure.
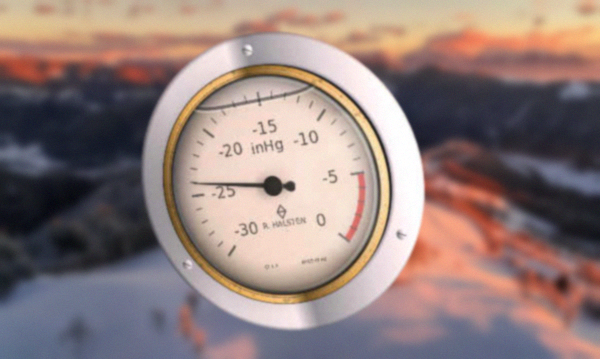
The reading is -24 inHg
